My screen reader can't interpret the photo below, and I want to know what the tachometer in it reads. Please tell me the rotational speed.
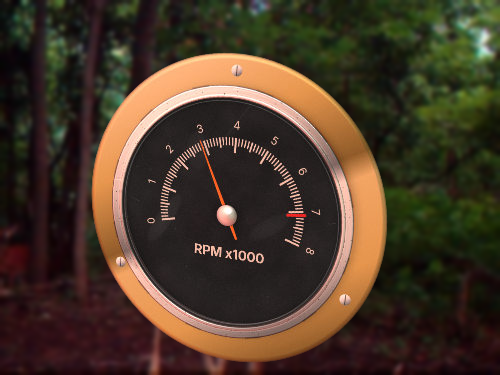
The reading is 3000 rpm
